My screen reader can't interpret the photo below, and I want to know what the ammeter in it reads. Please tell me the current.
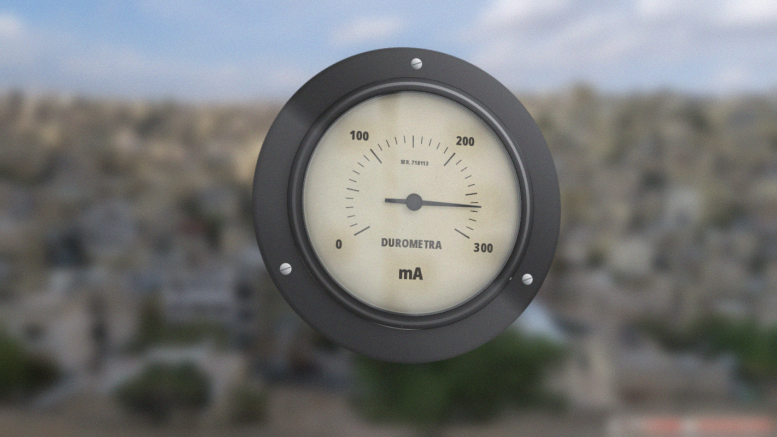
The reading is 265 mA
